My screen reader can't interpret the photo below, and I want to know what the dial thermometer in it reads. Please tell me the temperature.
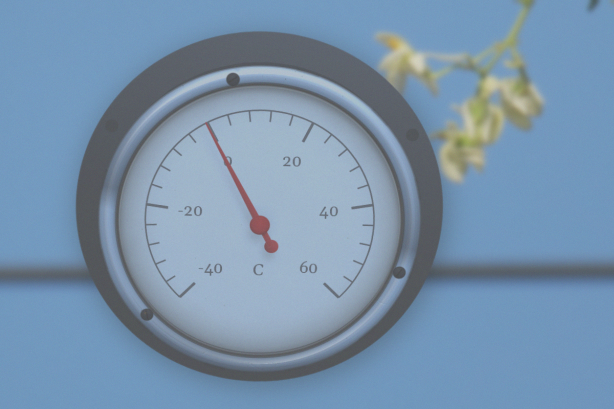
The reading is 0 °C
